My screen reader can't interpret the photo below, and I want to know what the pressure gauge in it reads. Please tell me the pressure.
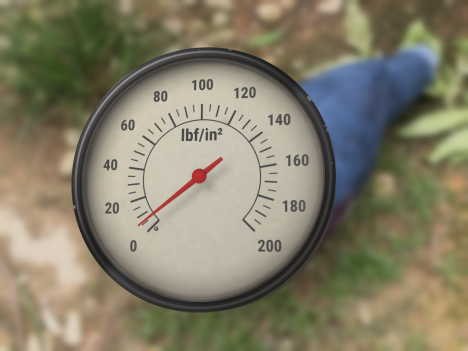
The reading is 5 psi
